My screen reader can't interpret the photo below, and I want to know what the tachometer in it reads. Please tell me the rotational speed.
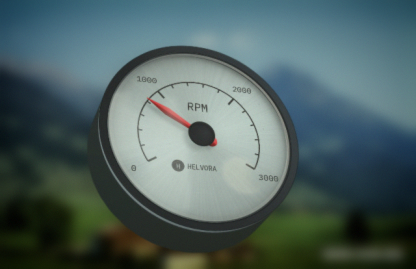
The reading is 800 rpm
